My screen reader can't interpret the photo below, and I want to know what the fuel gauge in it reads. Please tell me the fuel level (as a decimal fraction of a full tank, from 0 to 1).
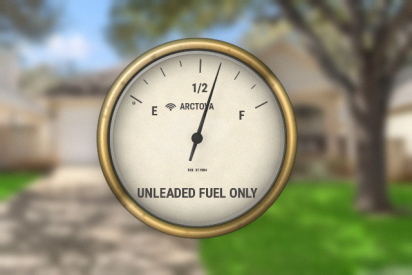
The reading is 0.625
